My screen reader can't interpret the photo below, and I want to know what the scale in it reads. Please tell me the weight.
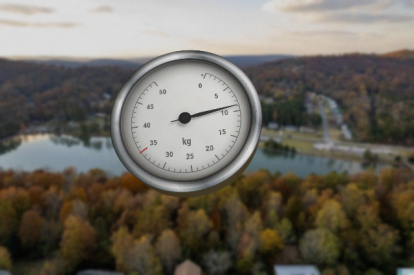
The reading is 9 kg
